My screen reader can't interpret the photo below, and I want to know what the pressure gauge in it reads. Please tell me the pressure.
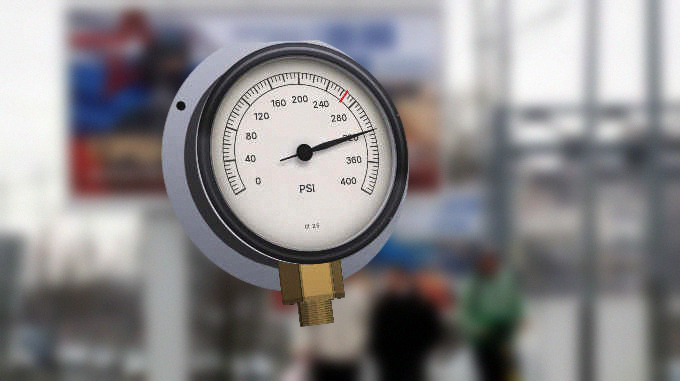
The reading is 320 psi
